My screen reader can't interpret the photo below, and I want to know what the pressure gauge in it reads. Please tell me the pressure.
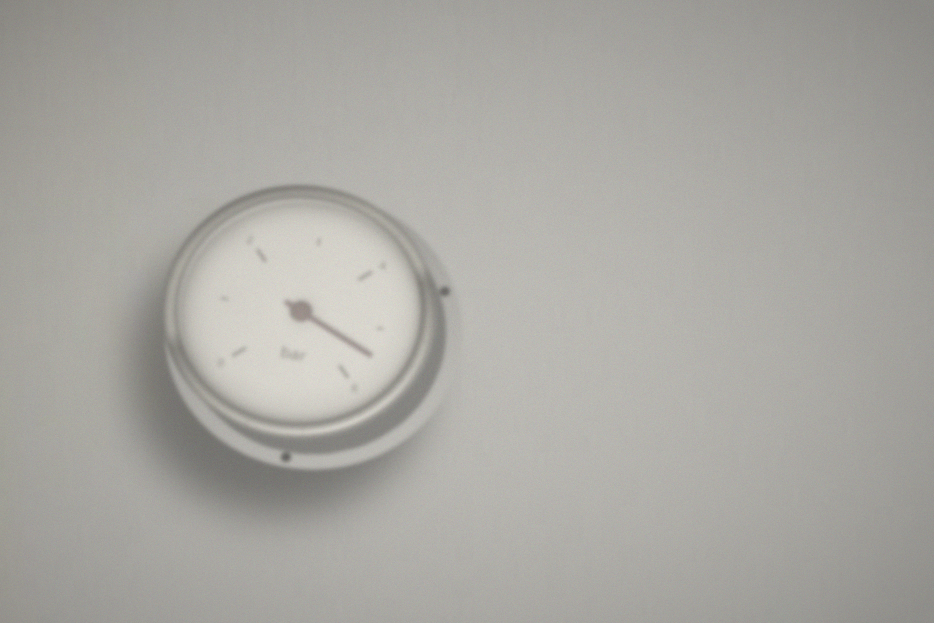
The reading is 5.5 bar
